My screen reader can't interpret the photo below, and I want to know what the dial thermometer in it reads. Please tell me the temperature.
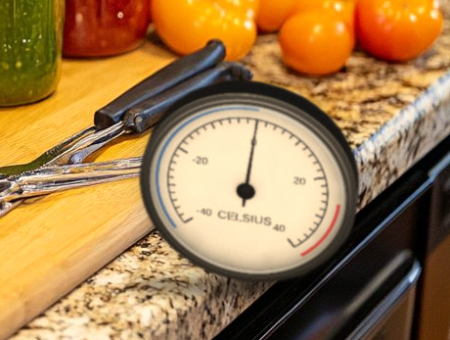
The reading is 0 °C
